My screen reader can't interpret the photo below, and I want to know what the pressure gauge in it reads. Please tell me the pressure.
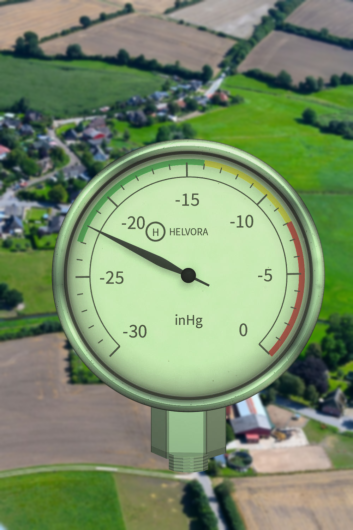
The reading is -22 inHg
